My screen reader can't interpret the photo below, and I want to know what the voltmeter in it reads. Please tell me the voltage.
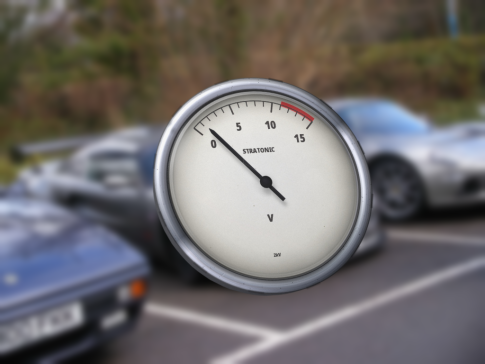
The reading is 1 V
